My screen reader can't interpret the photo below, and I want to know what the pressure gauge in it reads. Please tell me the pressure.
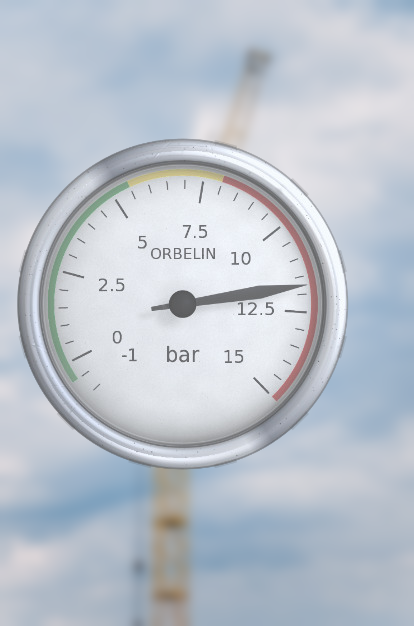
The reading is 11.75 bar
